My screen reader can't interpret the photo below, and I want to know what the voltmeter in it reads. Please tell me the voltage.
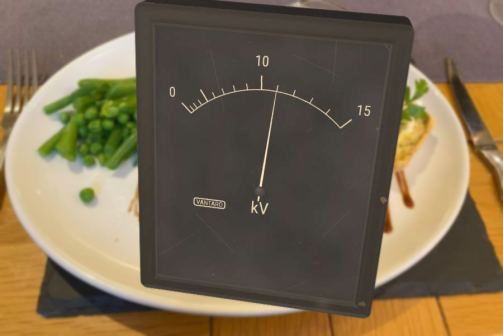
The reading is 11 kV
